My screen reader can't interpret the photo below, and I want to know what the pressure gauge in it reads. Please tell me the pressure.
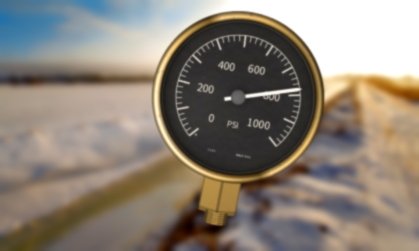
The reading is 780 psi
